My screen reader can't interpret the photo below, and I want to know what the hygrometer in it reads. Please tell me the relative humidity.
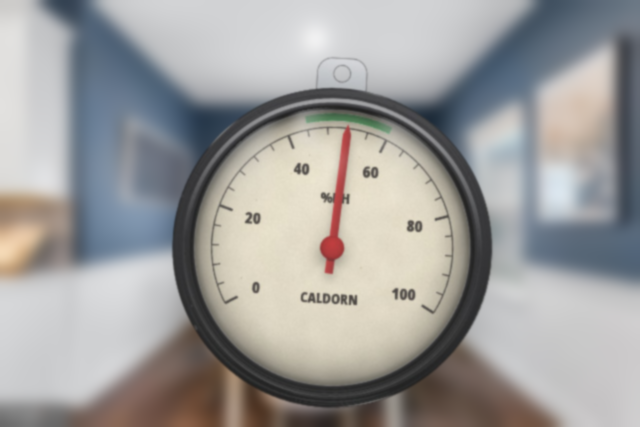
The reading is 52 %
